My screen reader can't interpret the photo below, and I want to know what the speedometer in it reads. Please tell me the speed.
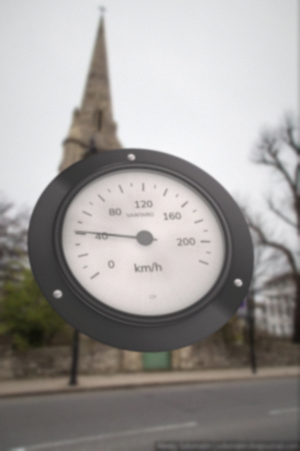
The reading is 40 km/h
